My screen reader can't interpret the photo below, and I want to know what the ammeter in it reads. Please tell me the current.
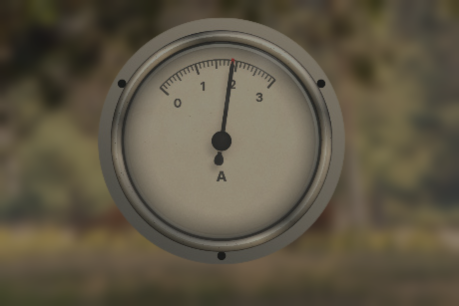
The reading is 1.9 A
